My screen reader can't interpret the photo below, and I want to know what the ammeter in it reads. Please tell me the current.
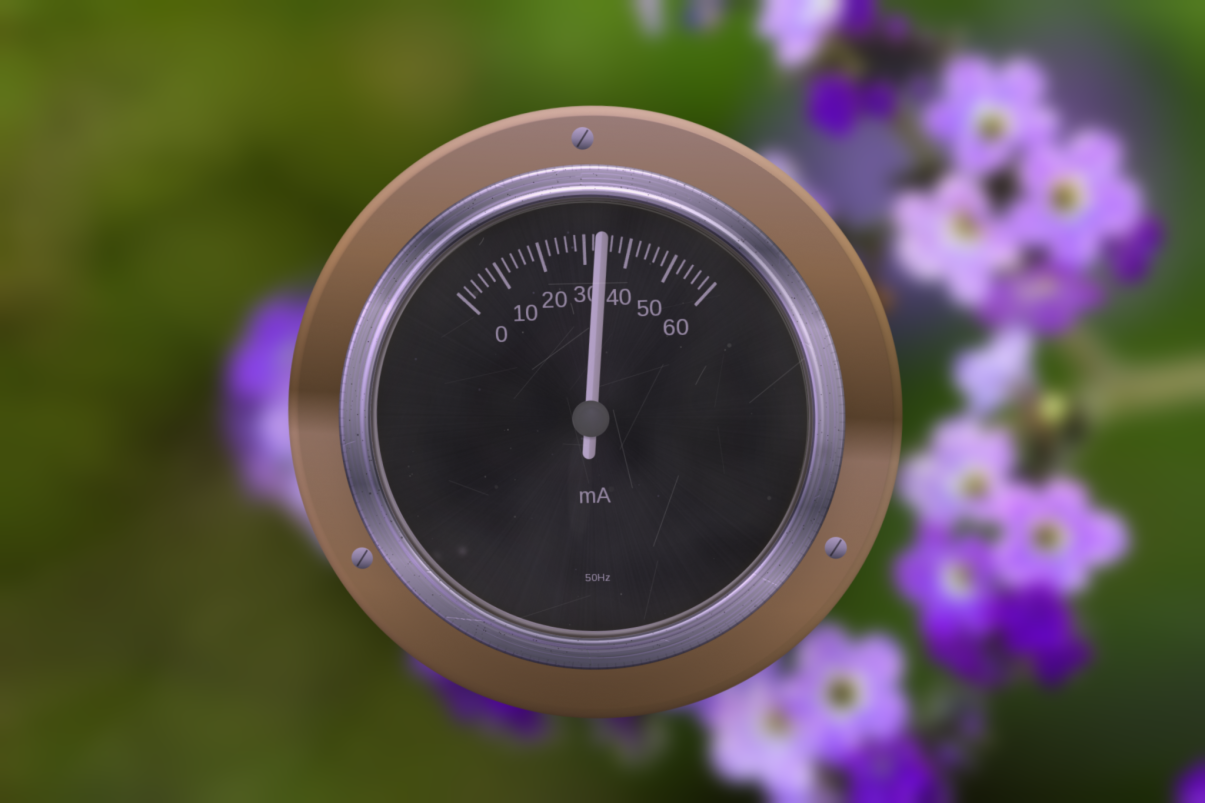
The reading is 34 mA
